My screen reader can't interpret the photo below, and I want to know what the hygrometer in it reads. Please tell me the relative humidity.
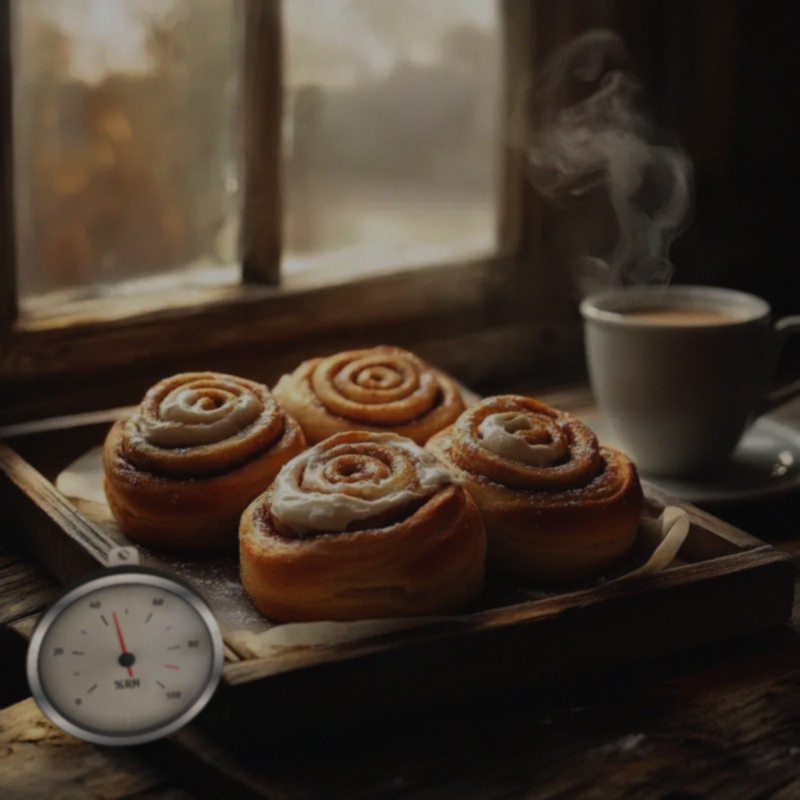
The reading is 45 %
